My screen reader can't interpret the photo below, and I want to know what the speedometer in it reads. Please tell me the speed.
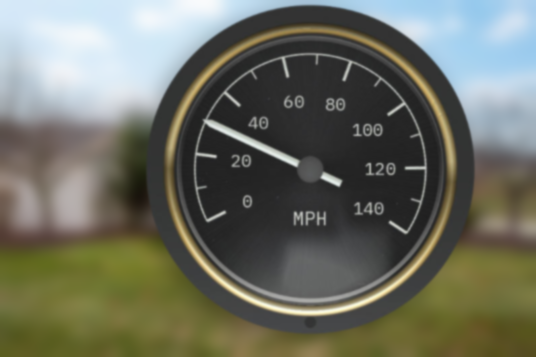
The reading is 30 mph
